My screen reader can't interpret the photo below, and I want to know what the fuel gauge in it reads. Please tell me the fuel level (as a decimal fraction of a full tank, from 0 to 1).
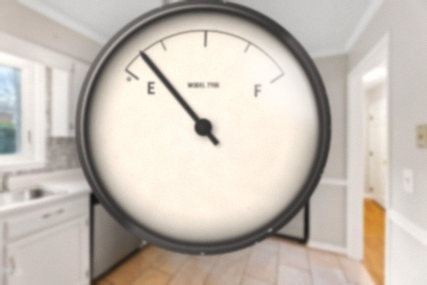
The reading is 0.125
